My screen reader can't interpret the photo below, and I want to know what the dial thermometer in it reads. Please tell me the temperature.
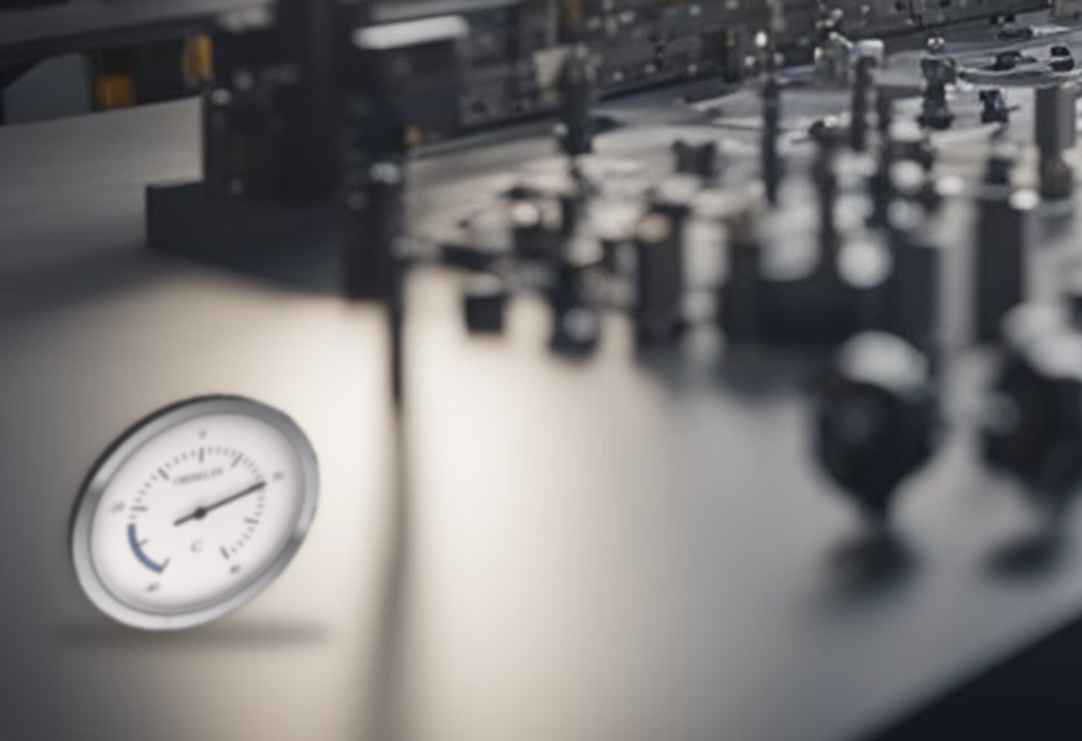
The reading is 20 °C
